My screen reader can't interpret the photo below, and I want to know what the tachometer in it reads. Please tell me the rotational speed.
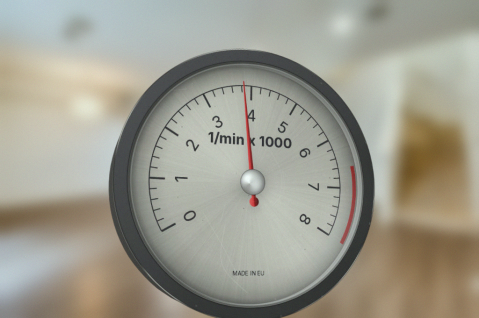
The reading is 3800 rpm
